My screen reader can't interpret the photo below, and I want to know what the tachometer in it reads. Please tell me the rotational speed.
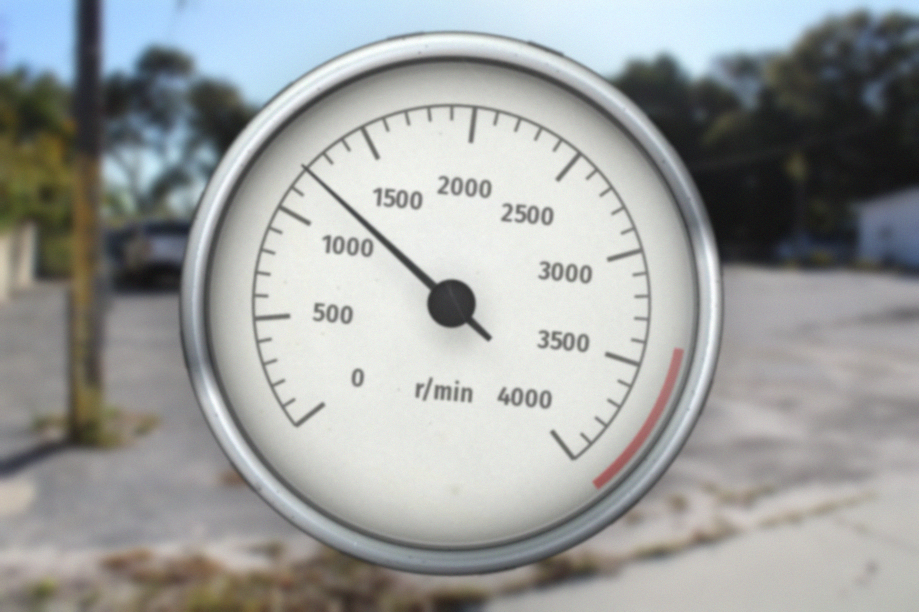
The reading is 1200 rpm
